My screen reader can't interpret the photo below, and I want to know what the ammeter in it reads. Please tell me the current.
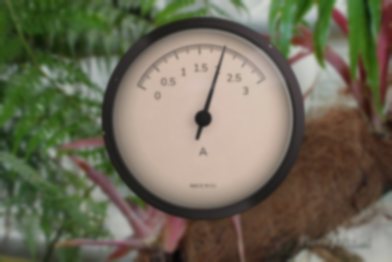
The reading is 2 A
